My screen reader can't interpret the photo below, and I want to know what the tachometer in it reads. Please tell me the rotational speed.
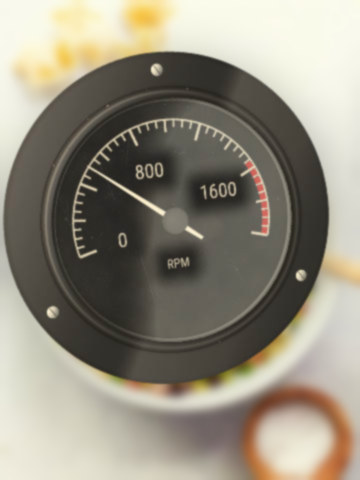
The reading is 500 rpm
